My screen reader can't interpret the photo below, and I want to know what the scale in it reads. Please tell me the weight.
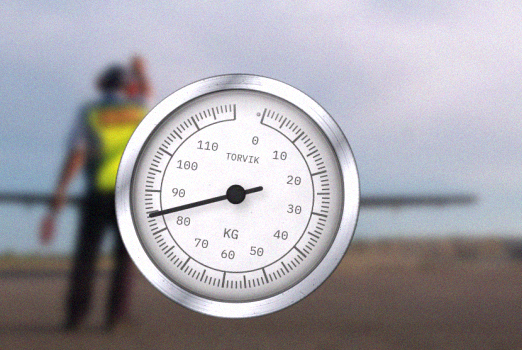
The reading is 84 kg
